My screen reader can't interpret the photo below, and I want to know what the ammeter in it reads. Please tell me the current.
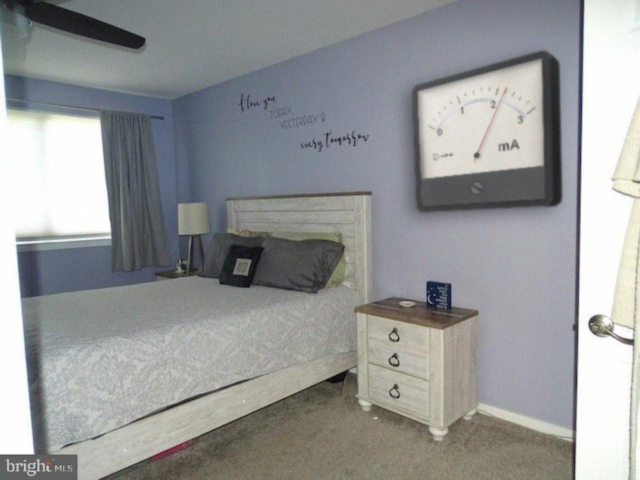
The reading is 2.2 mA
